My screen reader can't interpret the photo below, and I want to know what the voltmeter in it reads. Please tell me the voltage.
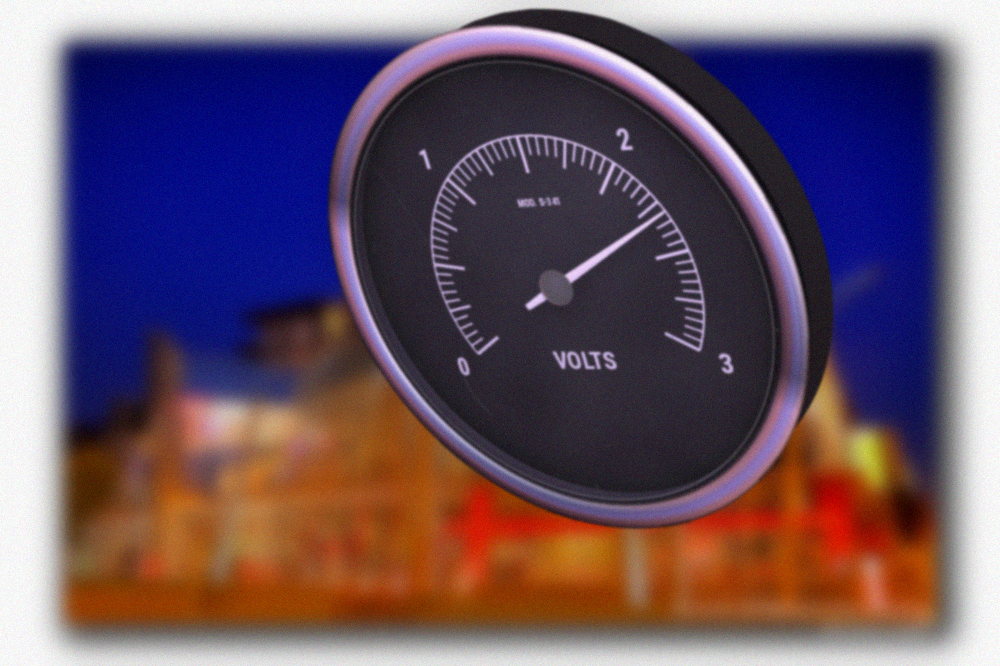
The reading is 2.3 V
